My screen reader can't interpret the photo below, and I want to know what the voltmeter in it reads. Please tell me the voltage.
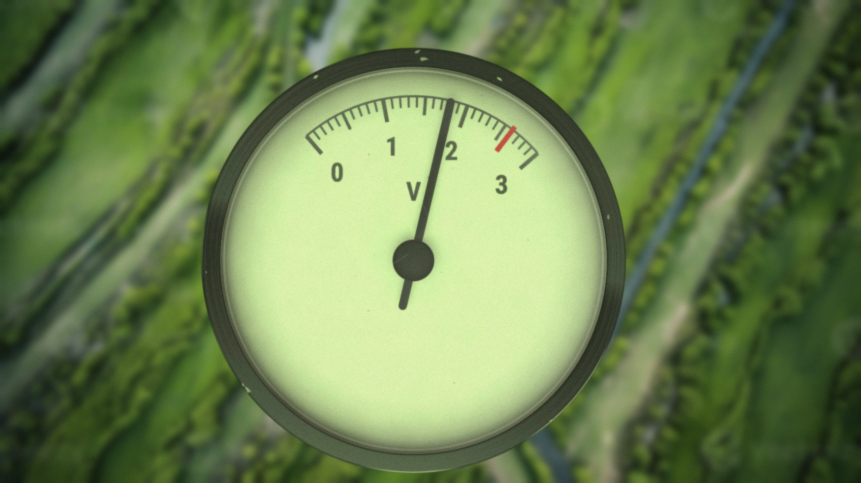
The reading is 1.8 V
